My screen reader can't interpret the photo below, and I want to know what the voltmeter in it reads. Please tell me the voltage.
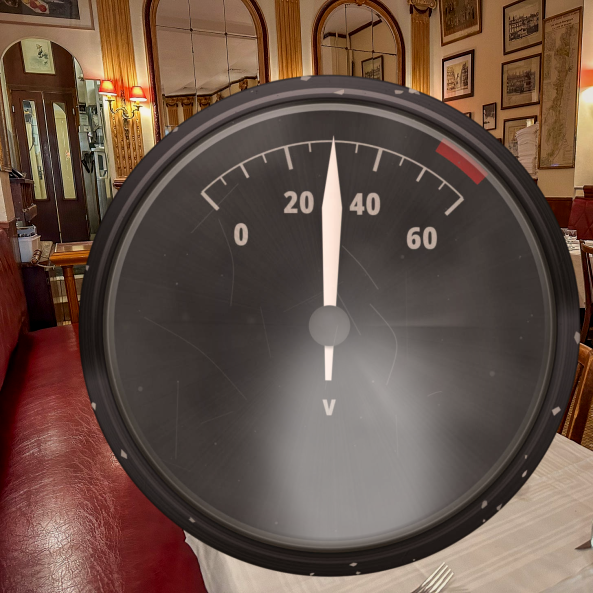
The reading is 30 V
